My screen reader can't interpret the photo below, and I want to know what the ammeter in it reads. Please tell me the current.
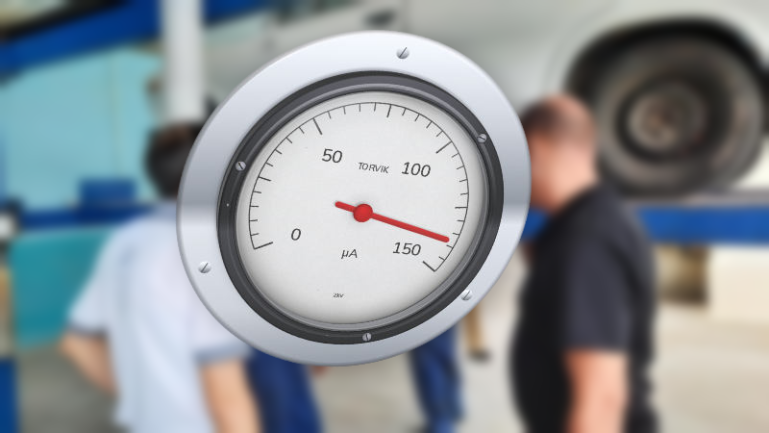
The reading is 137.5 µA
